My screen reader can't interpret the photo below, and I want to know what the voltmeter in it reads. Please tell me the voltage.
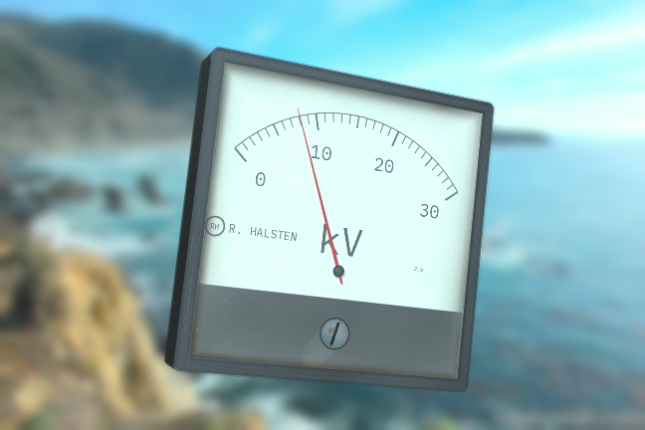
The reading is 8 kV
